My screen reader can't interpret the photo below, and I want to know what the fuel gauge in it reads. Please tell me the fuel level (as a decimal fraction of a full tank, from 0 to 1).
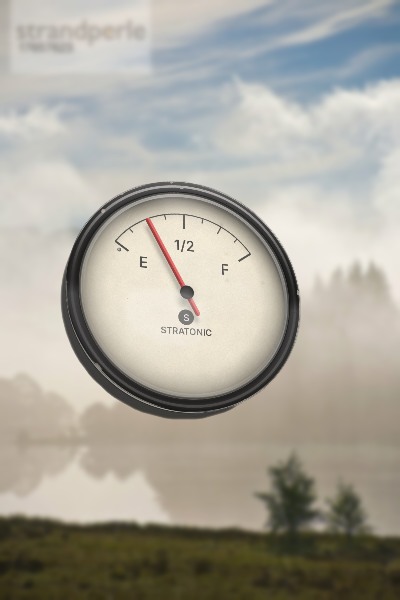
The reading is 0.25
